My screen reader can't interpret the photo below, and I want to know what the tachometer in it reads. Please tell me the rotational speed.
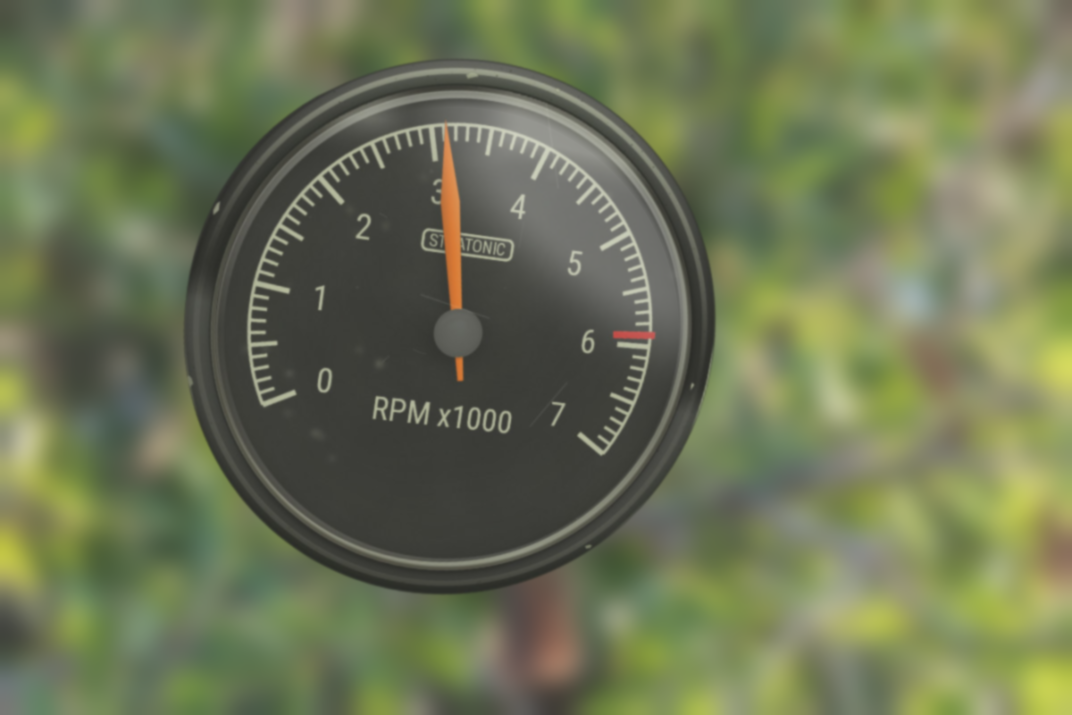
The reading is 3100 rpm
